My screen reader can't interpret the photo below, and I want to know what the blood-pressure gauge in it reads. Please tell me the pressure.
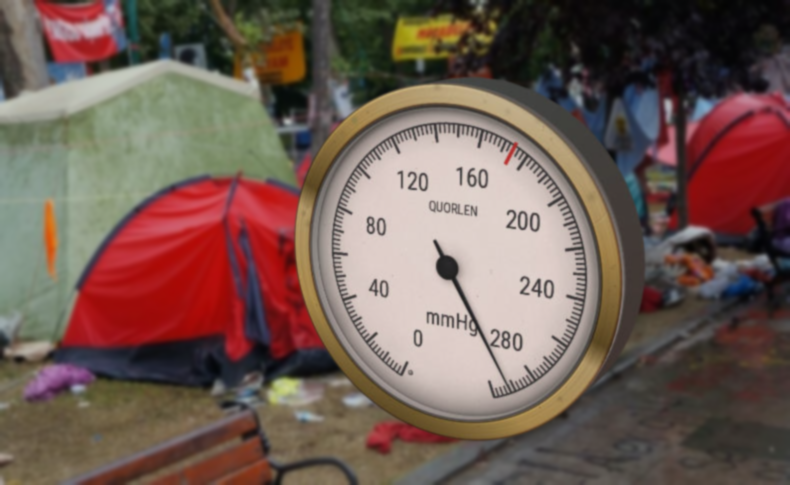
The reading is 290 mmHg
